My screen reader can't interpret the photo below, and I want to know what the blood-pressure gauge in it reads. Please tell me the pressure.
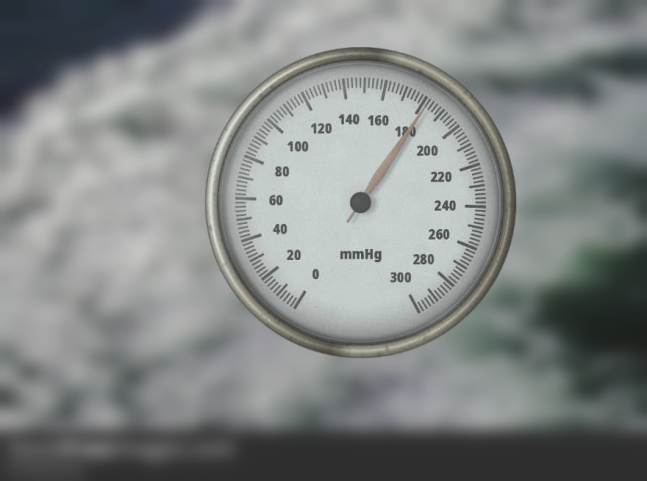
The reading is 182 mmHg
